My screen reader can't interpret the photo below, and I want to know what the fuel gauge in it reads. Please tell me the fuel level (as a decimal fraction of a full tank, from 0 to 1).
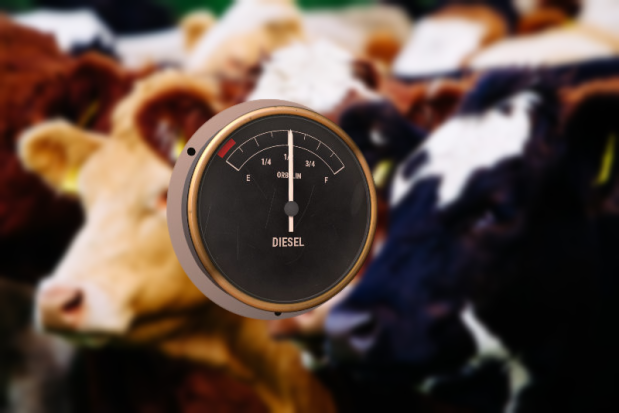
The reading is 0.5
